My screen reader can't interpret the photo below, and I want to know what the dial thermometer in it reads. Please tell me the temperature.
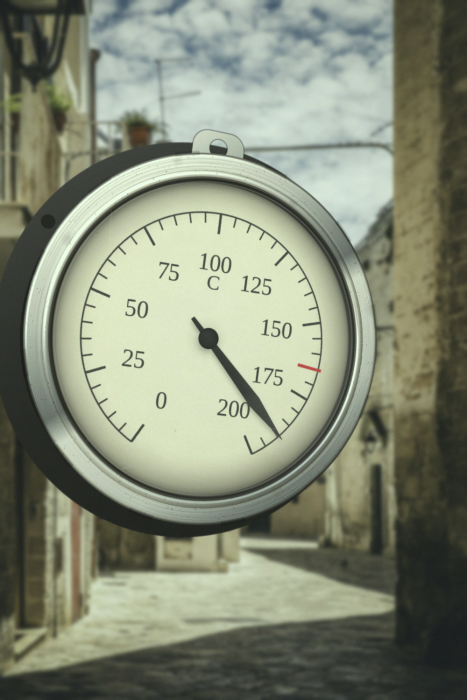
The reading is 190 °C
